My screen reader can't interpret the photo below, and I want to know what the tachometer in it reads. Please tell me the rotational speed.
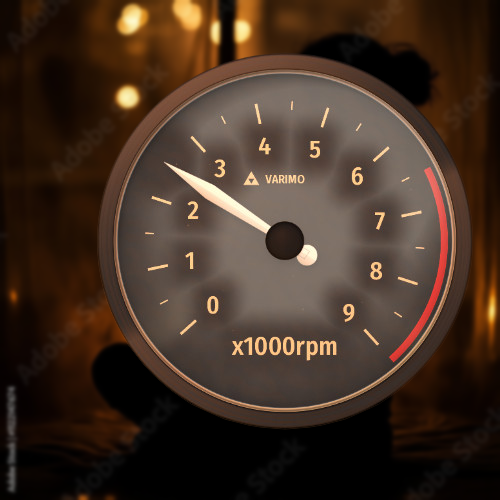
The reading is 2500 rpm
